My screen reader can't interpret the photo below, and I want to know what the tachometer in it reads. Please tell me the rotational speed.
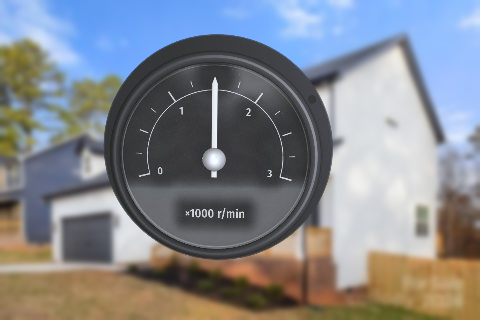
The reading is 1500 rpm
